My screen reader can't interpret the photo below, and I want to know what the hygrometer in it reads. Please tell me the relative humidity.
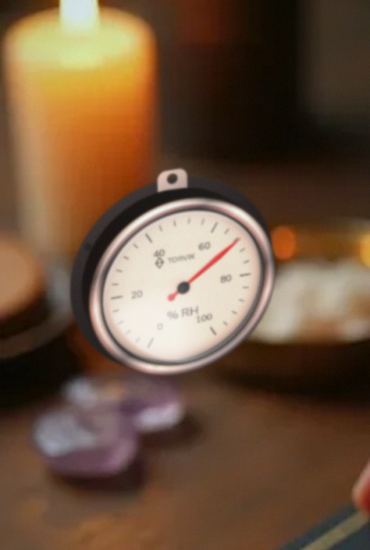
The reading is 68 %
